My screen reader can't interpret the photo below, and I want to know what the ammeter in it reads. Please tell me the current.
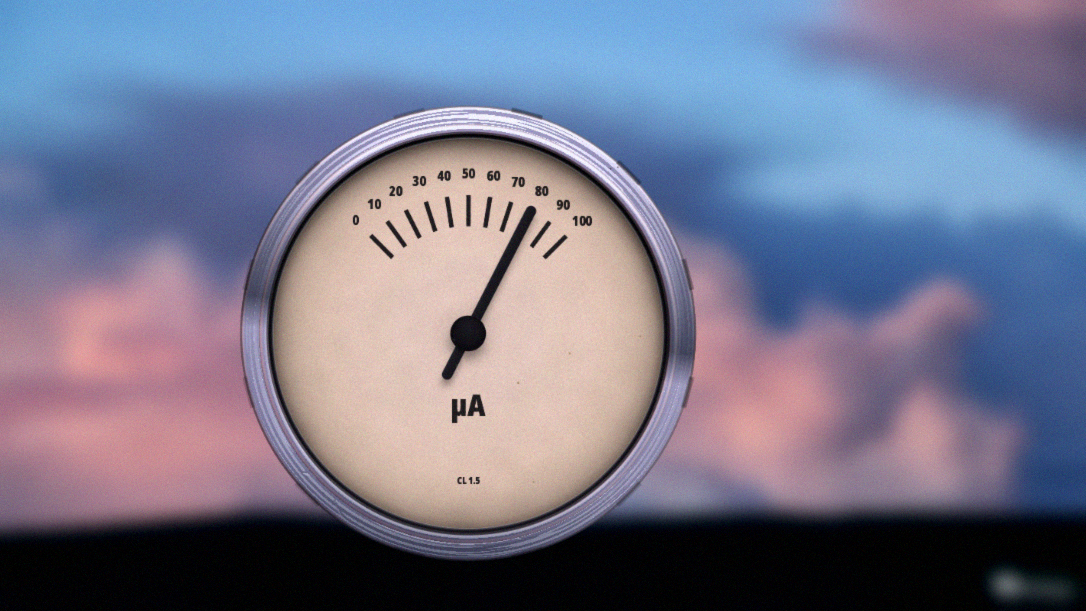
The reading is 80 µA
